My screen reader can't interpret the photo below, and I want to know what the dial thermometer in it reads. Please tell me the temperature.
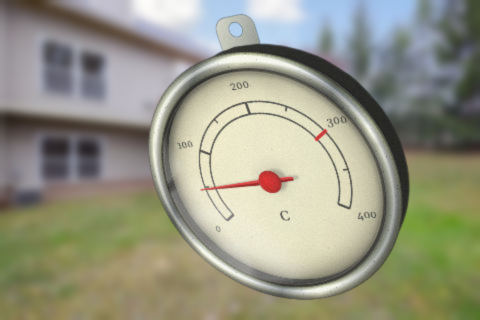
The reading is 50 °C
